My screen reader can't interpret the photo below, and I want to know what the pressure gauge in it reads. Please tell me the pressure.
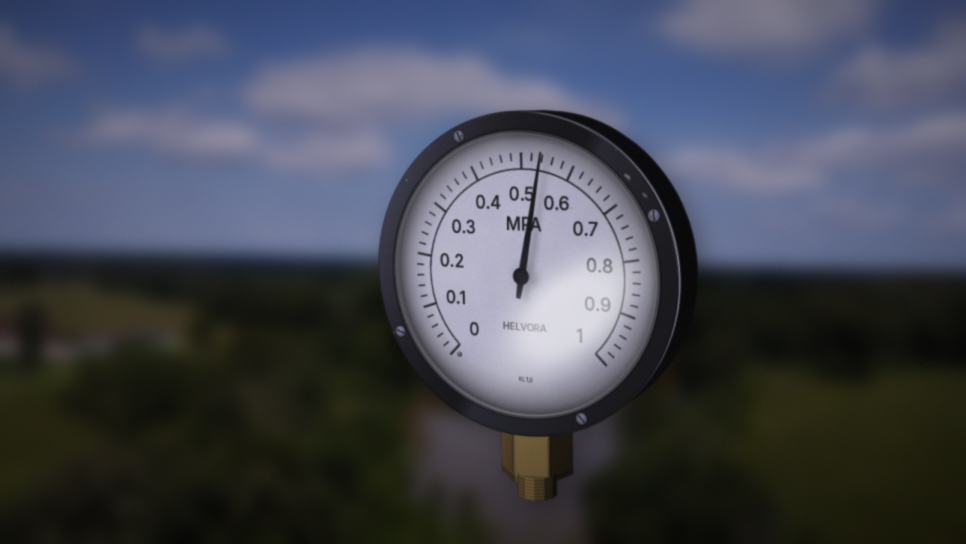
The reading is 0.54 MPa
